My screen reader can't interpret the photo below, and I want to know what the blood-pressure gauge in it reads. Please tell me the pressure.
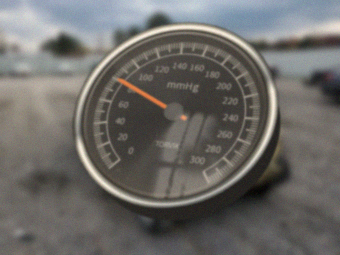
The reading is 80 mmHg
